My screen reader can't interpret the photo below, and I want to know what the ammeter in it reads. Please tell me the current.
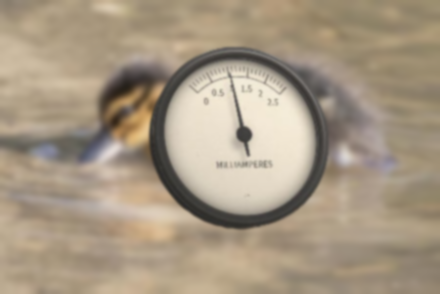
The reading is 1 mA
